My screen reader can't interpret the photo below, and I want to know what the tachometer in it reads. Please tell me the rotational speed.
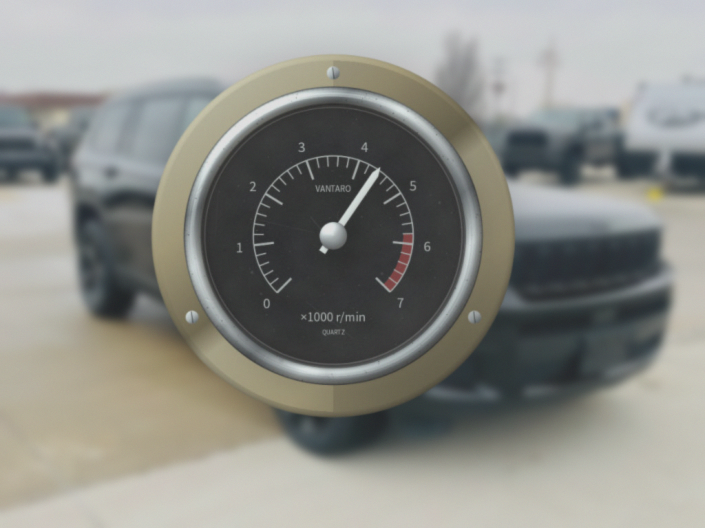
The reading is 4400 rpm
